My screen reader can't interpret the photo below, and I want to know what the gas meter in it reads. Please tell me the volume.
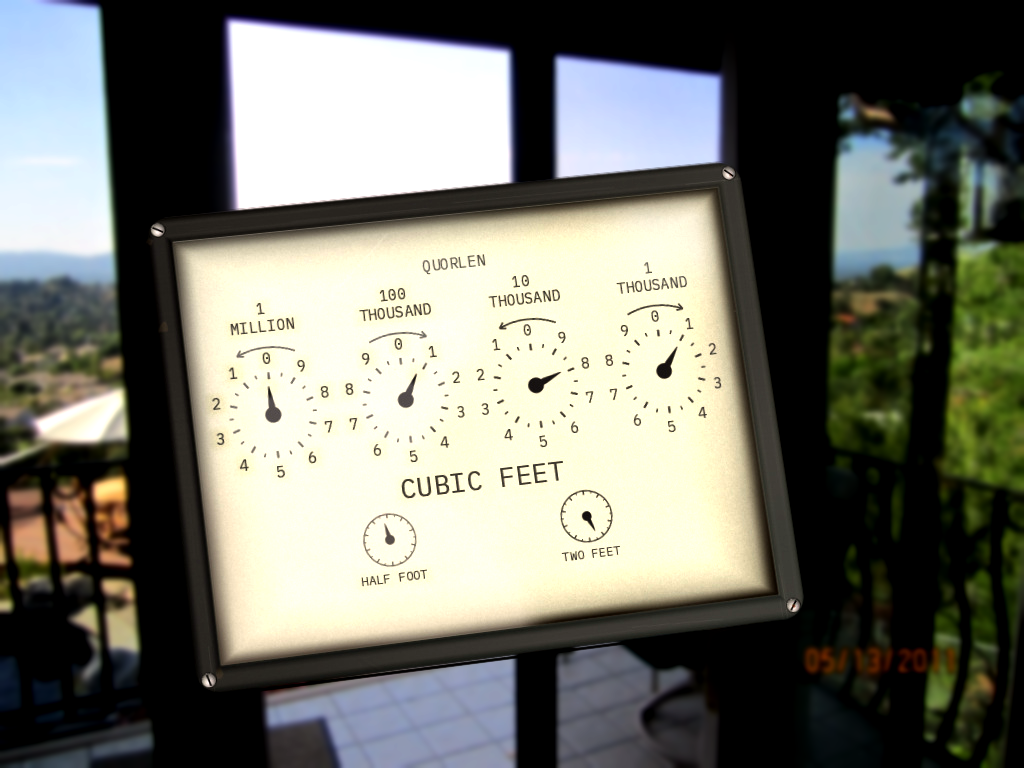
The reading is 8100 ft³
